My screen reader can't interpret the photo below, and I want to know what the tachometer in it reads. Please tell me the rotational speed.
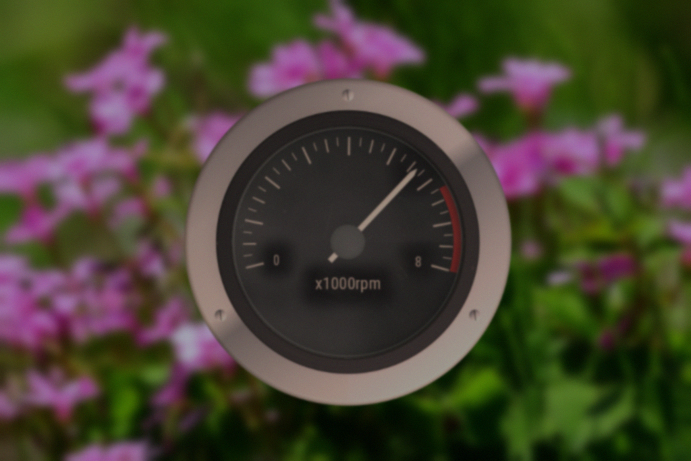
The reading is 5625 rpm
